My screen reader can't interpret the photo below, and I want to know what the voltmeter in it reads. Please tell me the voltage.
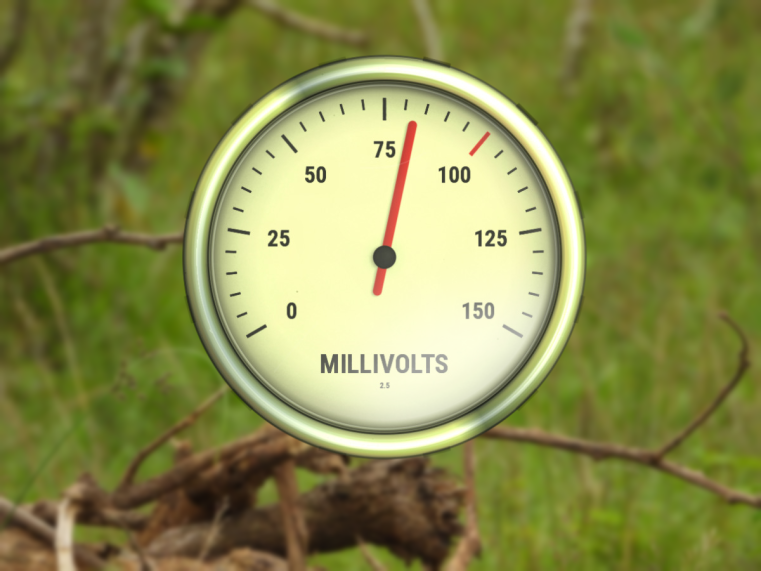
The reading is 82.5 mV
